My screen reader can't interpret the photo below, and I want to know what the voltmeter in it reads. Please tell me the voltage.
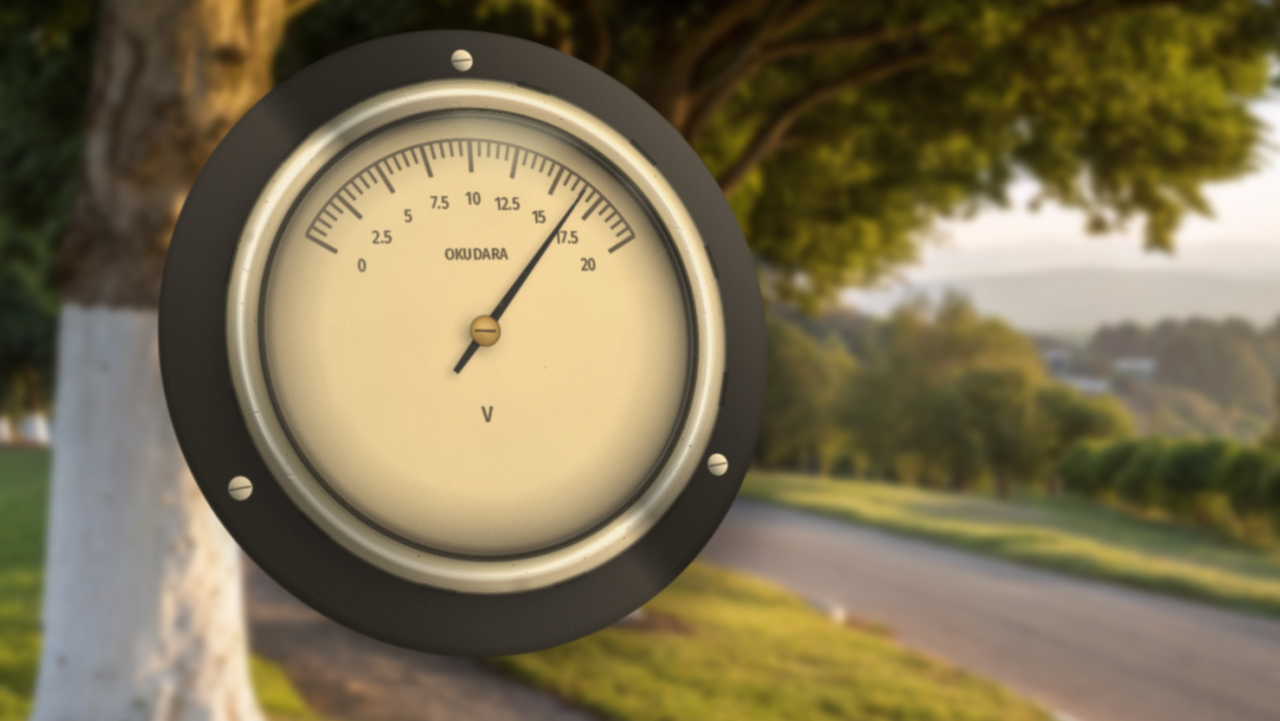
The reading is 16.5 V
